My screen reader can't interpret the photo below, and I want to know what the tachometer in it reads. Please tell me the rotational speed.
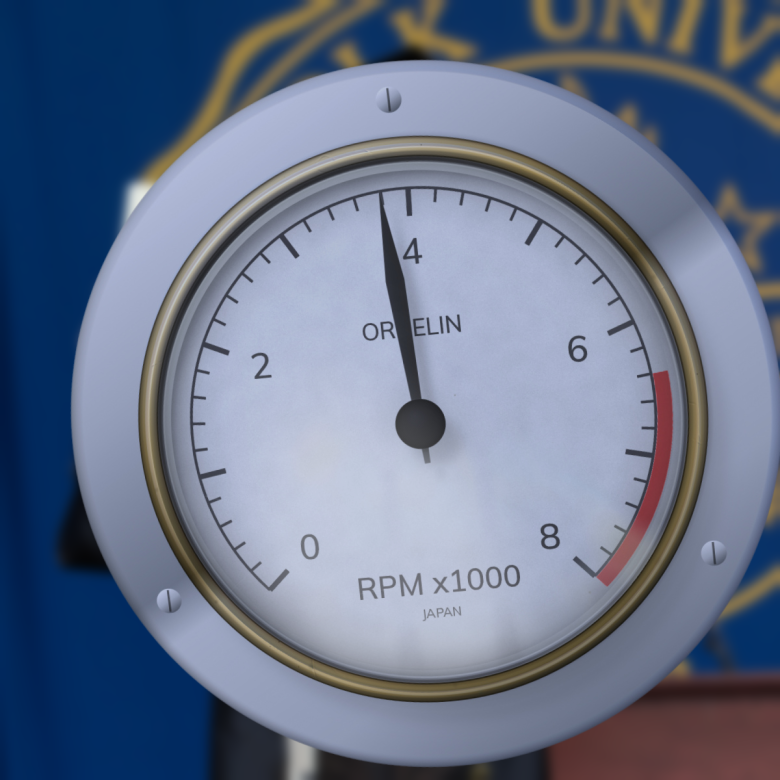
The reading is 3800 rpm
